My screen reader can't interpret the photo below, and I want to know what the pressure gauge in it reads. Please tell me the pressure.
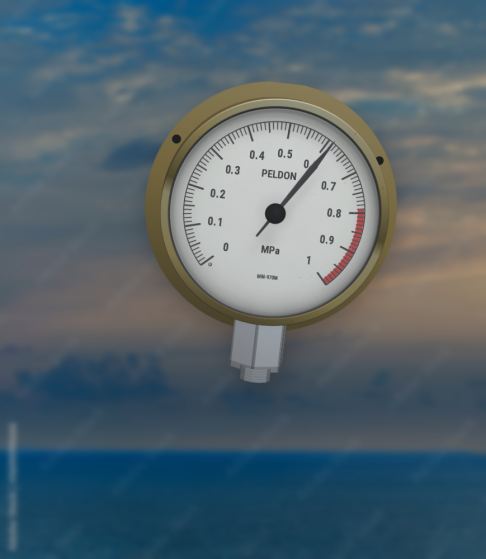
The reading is 0.61 MPa
